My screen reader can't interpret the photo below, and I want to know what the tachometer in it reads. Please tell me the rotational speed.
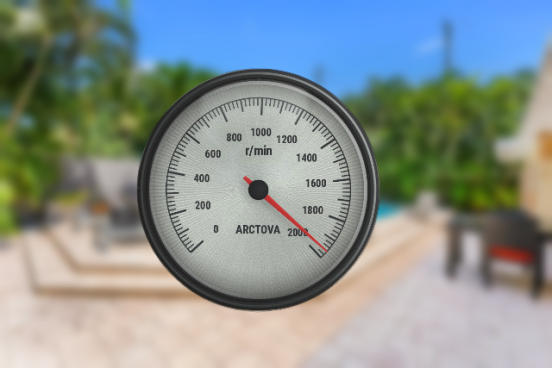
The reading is 1960 rpm
